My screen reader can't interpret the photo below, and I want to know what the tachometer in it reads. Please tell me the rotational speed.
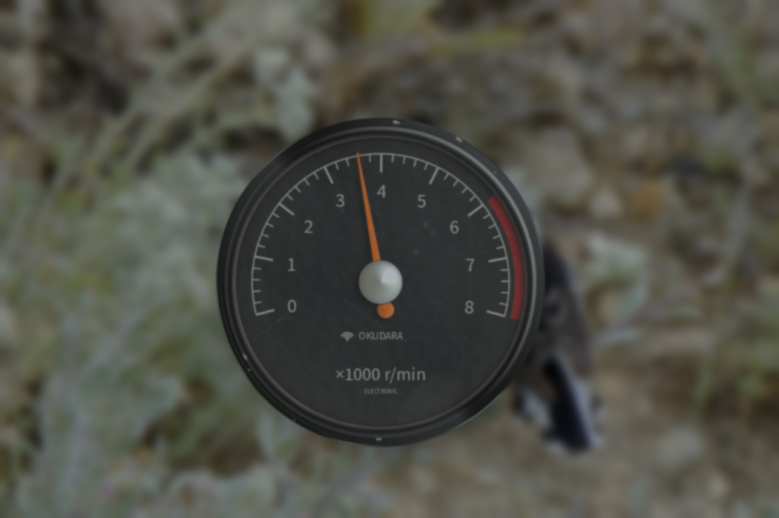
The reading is 3600 rpm
